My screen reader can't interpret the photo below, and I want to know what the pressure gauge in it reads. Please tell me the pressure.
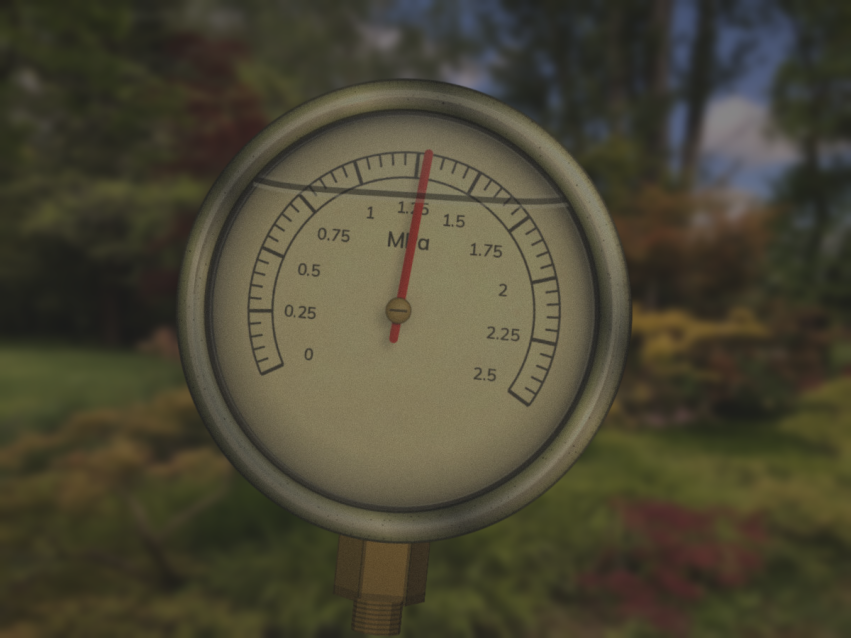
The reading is 1.3 MPa
